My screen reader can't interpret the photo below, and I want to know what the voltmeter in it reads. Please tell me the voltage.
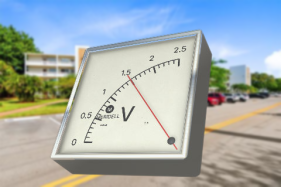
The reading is 1.5 V
